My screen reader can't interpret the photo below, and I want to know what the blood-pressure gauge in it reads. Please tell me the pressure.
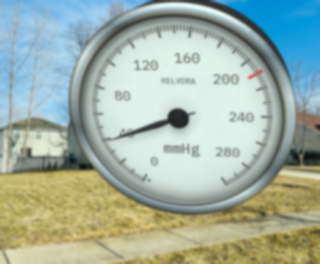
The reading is 40 mmHg
